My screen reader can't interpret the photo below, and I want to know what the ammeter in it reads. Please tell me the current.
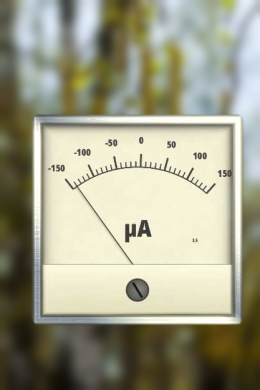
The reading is -140 µA
